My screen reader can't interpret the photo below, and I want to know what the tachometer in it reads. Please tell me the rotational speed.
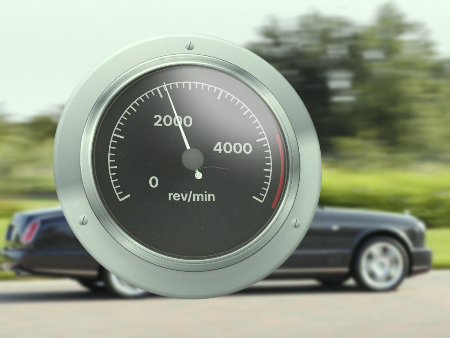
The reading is 2100 rpm
